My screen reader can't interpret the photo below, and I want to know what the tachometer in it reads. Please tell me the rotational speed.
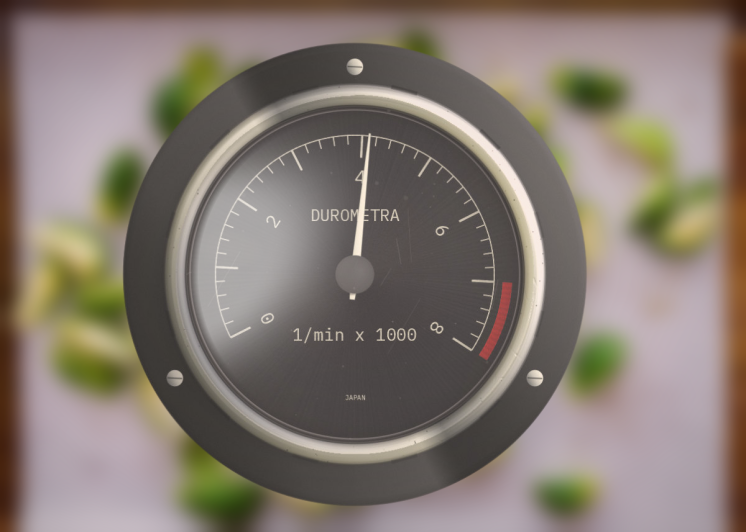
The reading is 4100 rpm
